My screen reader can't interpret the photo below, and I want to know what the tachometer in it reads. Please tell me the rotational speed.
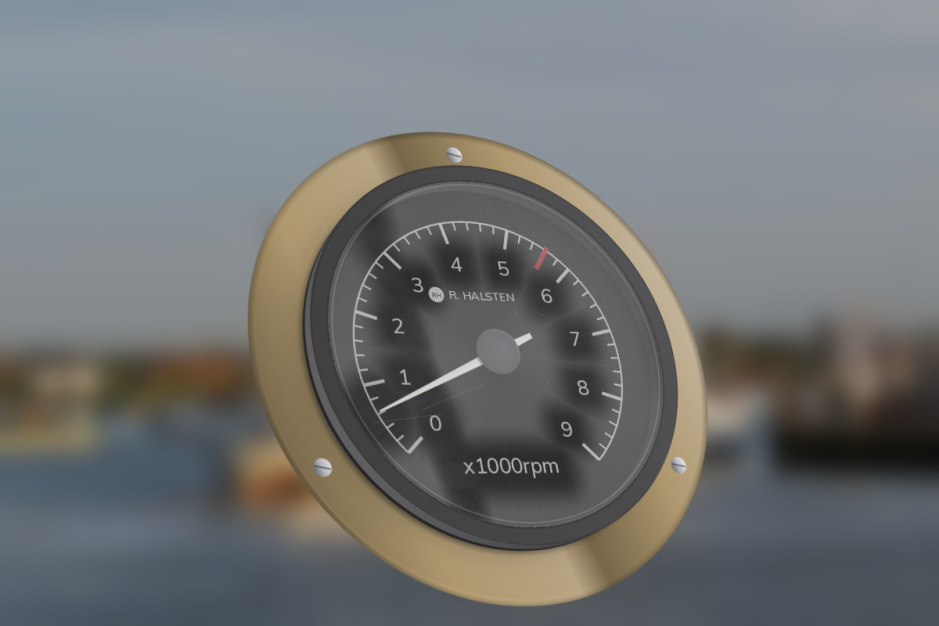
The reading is 600 rpm
